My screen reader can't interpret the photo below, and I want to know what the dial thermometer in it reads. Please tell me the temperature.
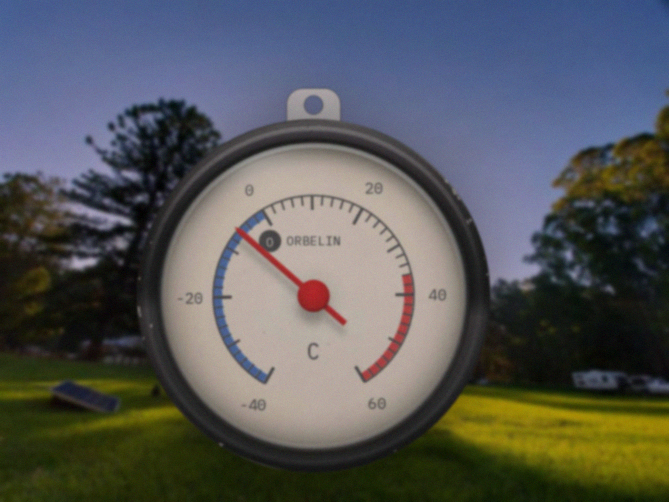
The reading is -6 °C
